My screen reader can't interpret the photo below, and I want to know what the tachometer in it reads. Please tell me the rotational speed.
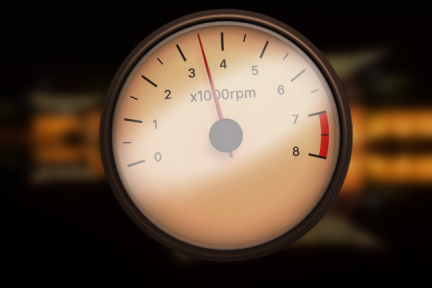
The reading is 3500 rpm
